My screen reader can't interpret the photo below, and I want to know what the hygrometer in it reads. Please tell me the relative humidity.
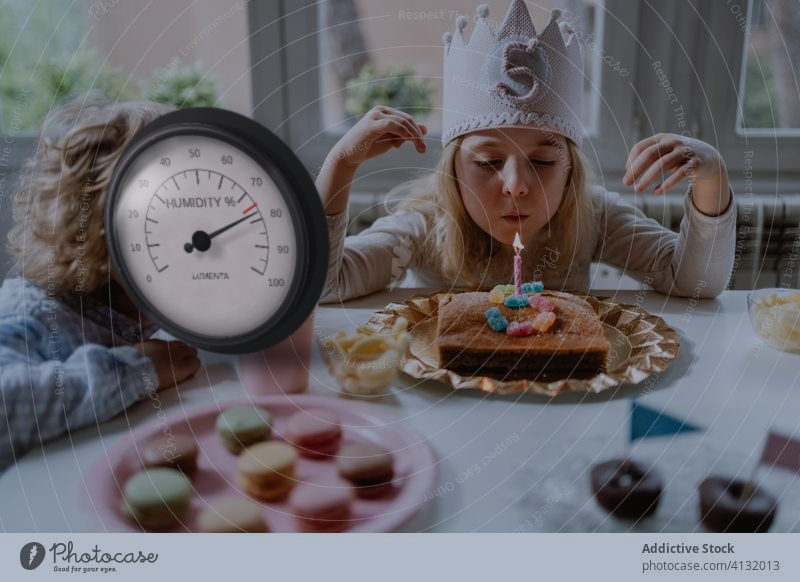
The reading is 77.5 %
